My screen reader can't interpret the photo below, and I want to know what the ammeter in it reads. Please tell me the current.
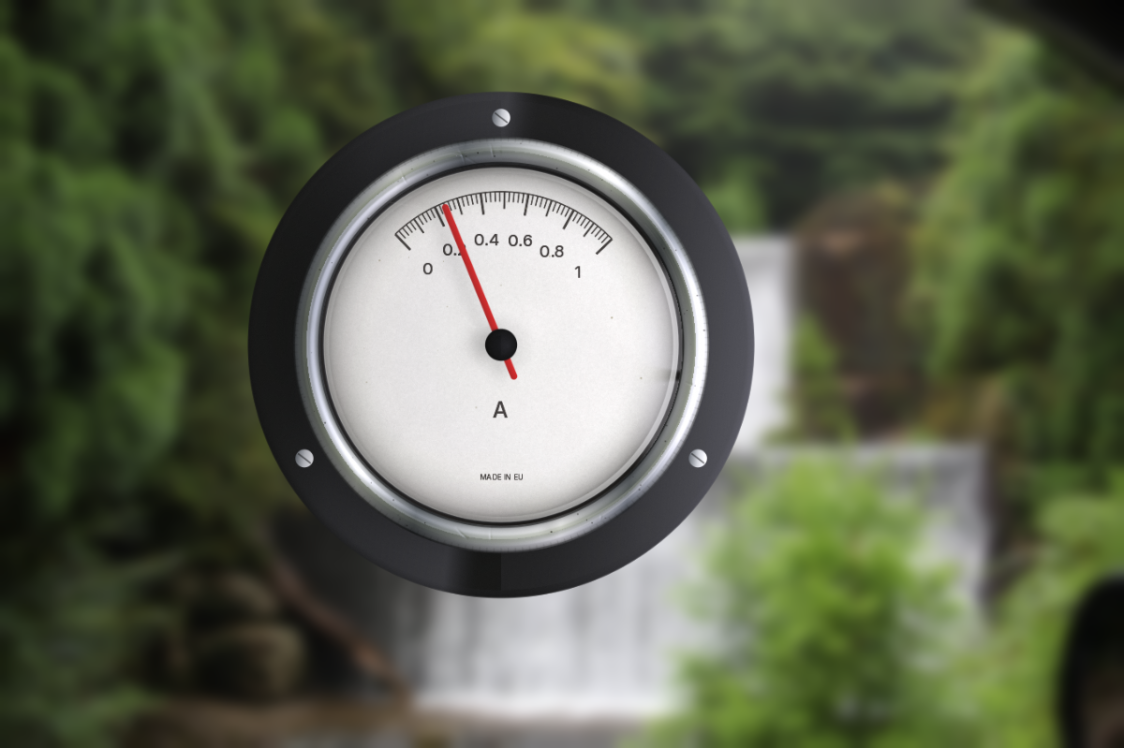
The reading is 0.24 A
